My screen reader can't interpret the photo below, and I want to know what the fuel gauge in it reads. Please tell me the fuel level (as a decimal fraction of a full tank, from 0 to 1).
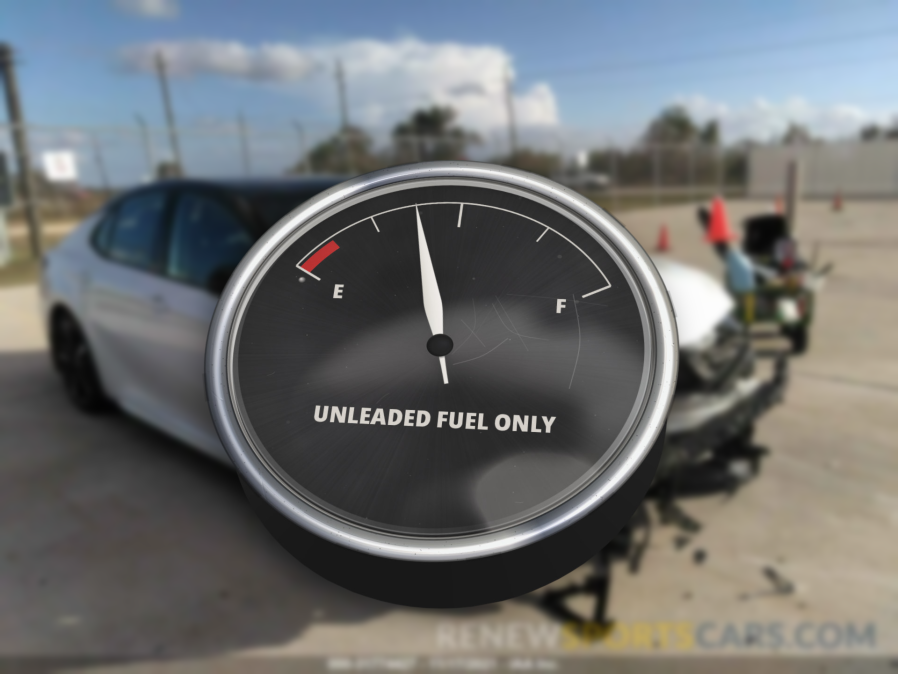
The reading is 0.375
